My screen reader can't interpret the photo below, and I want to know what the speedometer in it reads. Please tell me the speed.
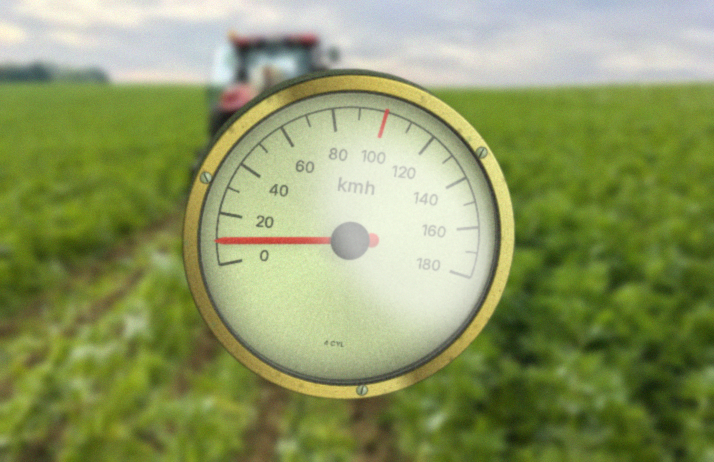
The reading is 10 km/h
